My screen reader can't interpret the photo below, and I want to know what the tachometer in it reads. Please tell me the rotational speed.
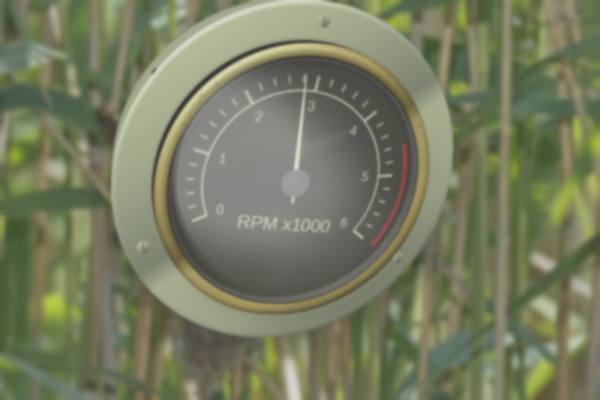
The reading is 2800 rpm
